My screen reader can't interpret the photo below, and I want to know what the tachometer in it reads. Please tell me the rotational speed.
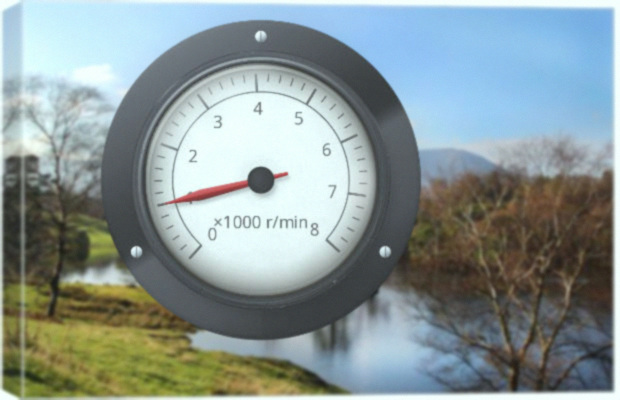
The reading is 1000 rpm
